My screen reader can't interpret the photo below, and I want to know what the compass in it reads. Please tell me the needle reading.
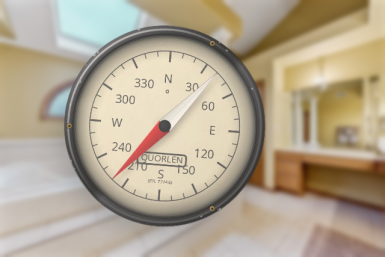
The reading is 220 °
